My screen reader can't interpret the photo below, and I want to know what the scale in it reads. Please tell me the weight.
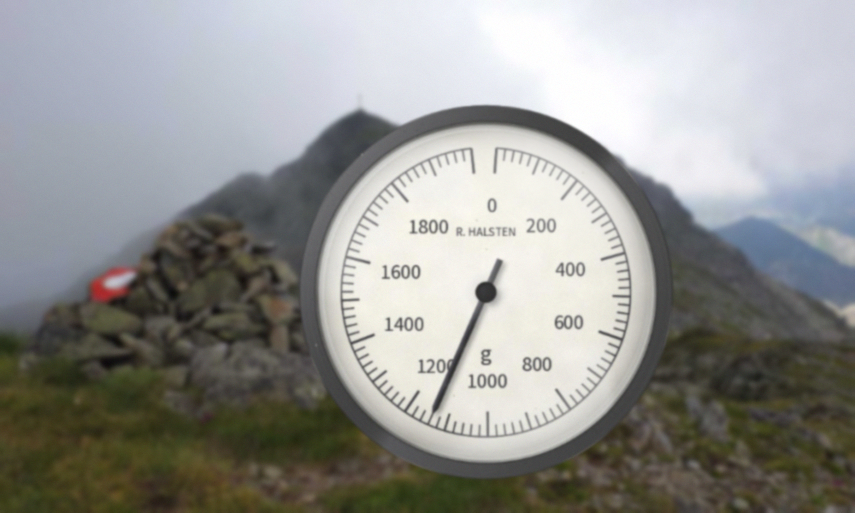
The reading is 1140 g
